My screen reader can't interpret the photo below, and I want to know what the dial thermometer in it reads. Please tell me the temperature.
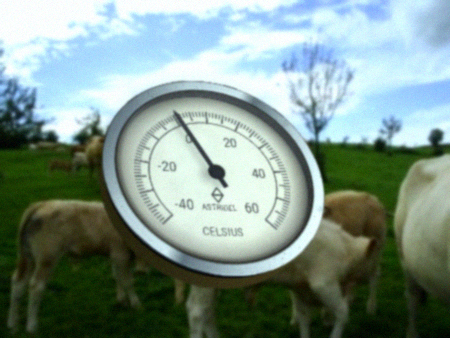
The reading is 0 °C
